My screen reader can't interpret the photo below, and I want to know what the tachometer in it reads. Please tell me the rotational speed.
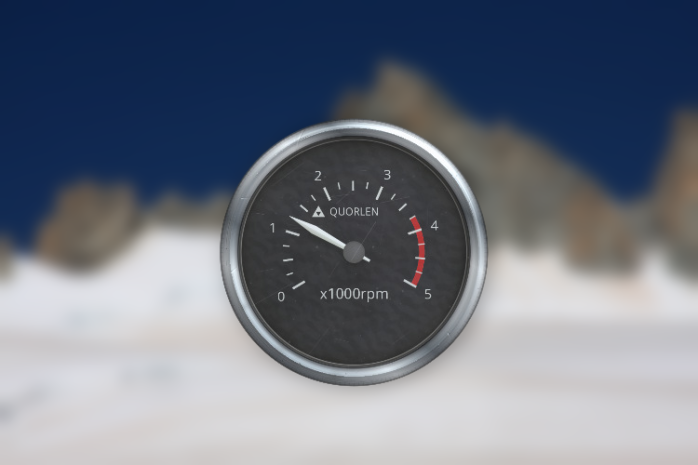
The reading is 1250 rpm
